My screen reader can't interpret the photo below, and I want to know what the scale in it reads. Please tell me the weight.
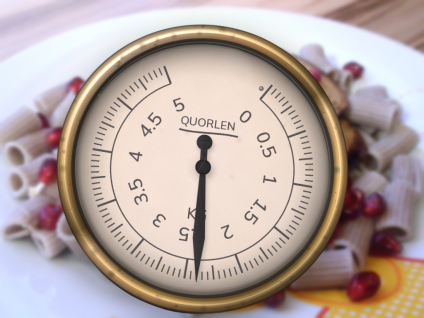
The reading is 2.4 kg
